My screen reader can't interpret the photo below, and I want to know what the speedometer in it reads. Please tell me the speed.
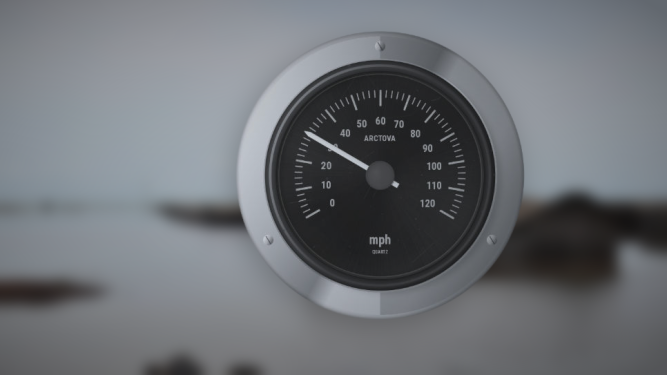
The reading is 30 mph
